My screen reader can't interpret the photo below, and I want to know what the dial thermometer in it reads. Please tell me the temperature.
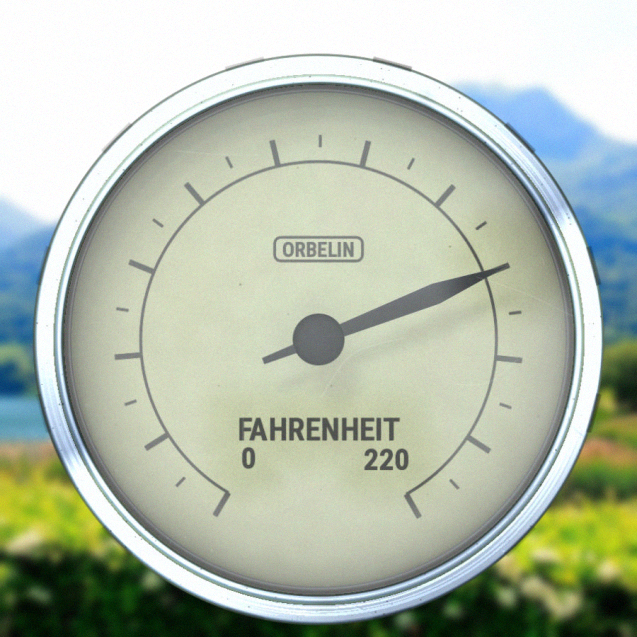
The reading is 160 °F
